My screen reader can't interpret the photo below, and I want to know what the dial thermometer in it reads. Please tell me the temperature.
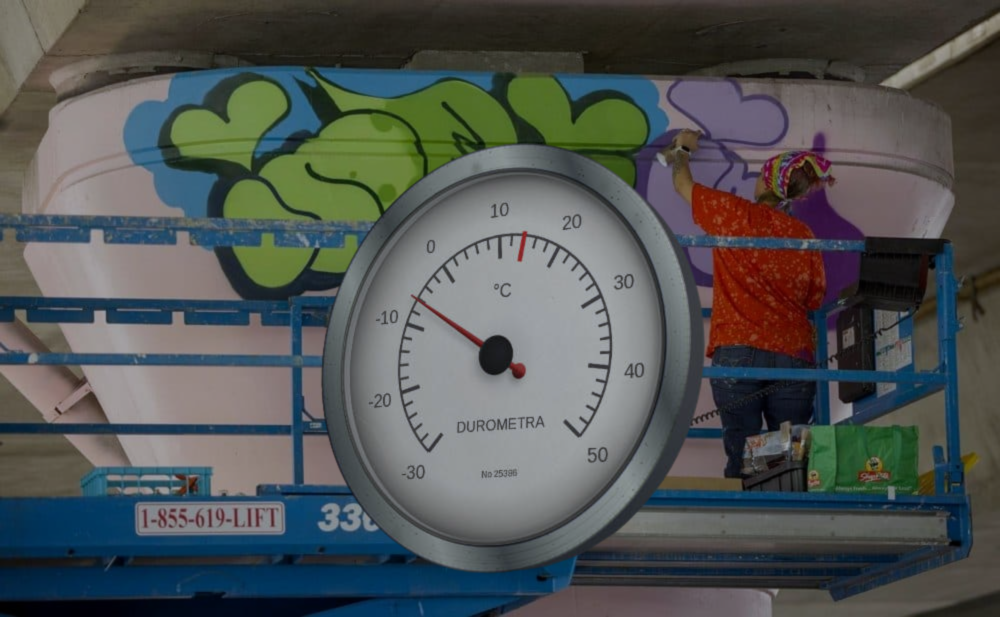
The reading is -6 °C
